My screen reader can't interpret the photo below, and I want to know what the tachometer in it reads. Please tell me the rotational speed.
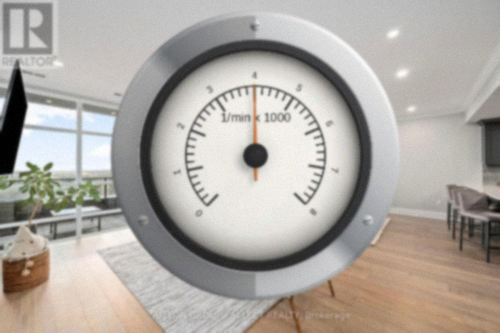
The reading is 4000 rpm
